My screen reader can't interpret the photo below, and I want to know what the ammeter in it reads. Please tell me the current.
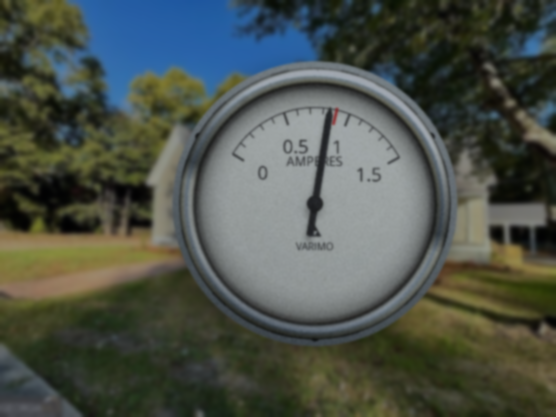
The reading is 0.85 A
